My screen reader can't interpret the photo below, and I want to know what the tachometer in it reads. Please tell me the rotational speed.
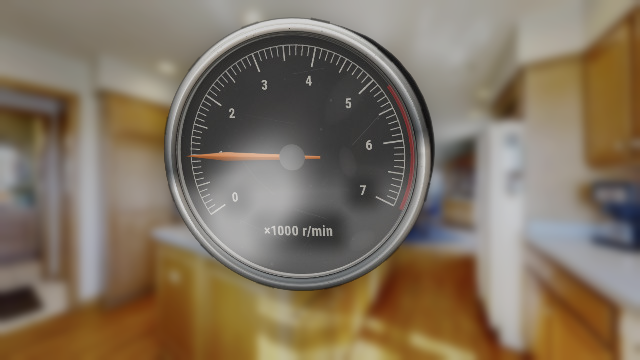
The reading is 1000 rpm
